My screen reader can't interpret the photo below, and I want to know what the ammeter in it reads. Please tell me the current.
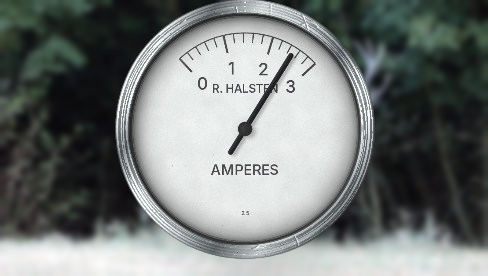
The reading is 2.5 A
